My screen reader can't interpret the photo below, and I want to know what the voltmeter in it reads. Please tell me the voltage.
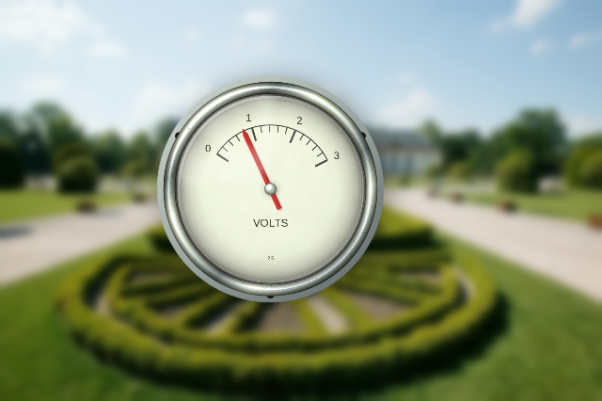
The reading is 0.8 V
